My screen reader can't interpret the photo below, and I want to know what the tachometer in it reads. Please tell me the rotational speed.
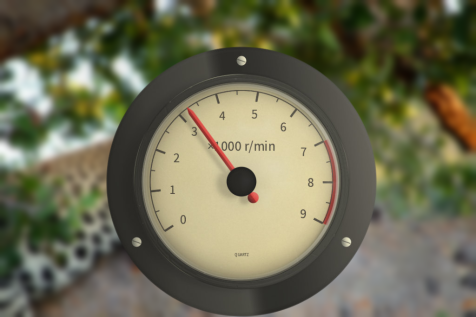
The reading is 3250 rpm
